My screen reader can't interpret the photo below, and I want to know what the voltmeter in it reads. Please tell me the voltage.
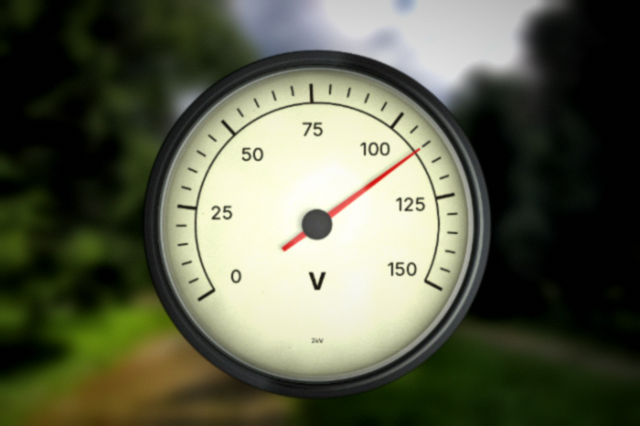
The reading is 110 V
